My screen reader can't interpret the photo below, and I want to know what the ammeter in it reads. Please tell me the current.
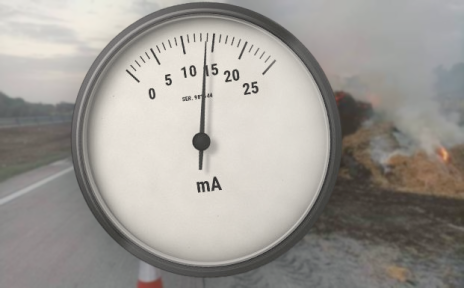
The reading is 14 mA
